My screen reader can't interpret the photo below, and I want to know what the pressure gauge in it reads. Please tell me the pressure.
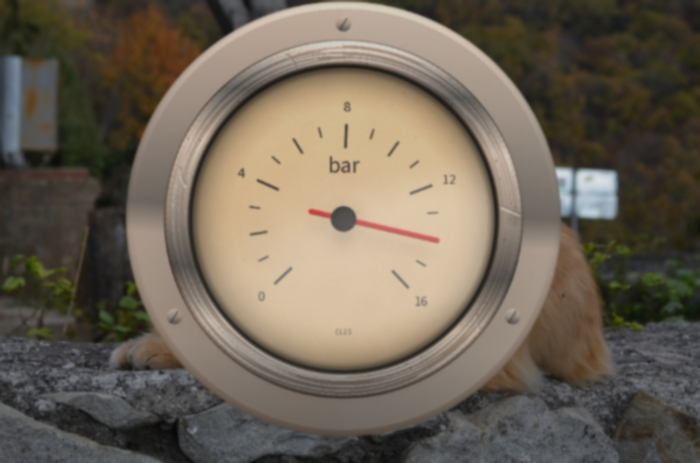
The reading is 14 bar
